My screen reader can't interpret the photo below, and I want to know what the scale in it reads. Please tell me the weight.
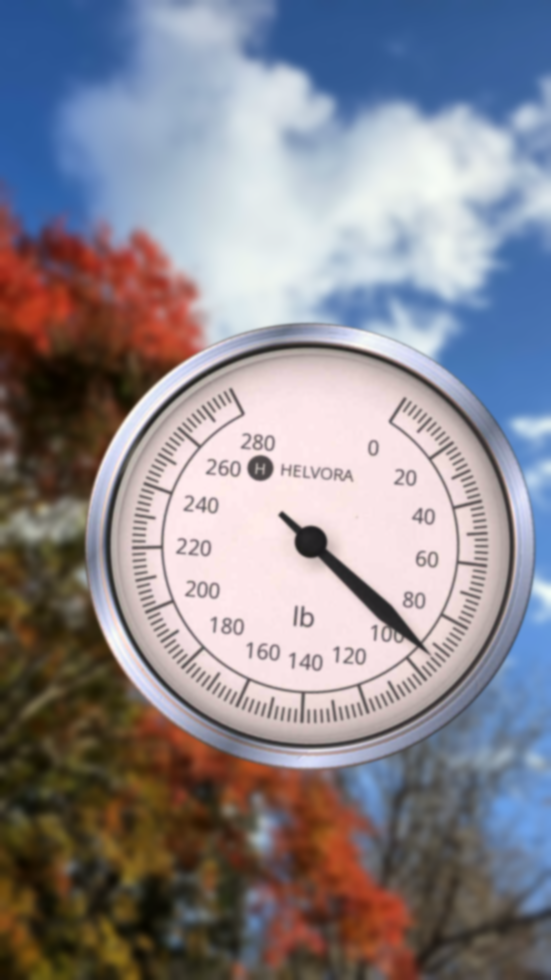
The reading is 94 lb
